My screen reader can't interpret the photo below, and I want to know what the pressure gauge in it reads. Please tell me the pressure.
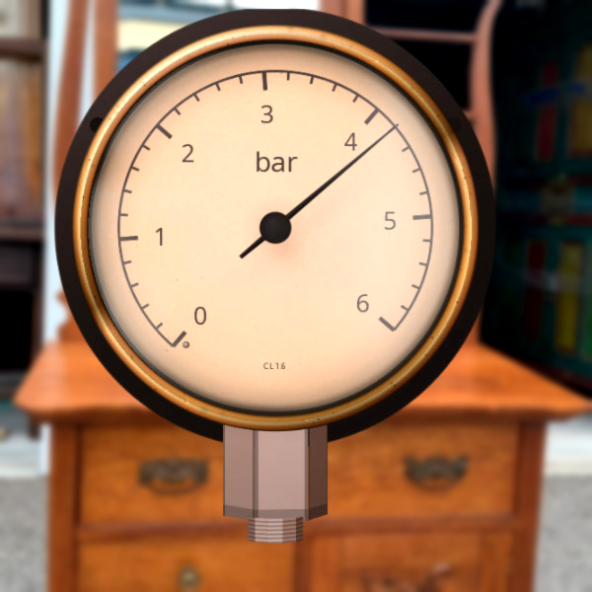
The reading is 4.2 bar
